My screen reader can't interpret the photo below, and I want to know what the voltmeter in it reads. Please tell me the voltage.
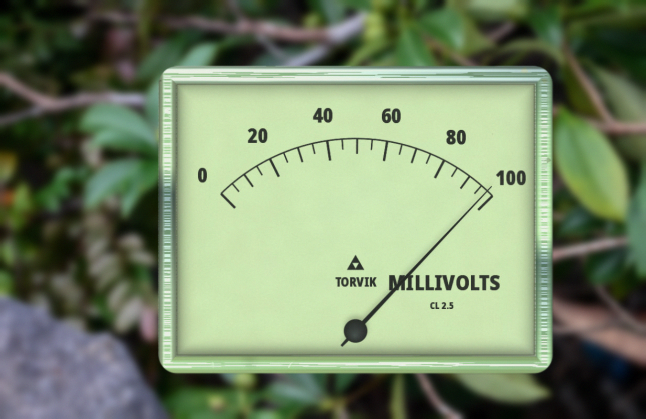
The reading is 97.5 mV
